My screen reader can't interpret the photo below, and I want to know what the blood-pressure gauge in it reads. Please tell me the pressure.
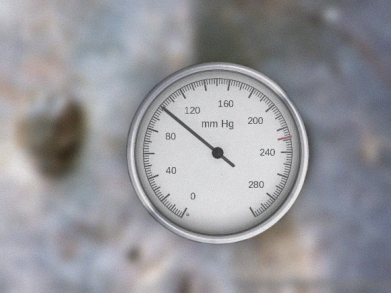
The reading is 100 mmHg
